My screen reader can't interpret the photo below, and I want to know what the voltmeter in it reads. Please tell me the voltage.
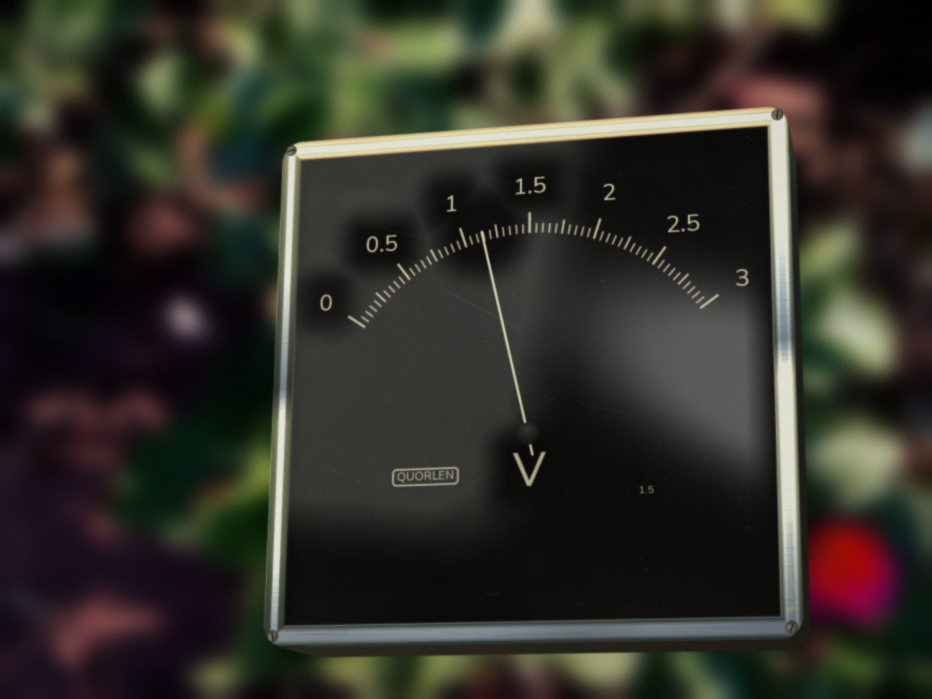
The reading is 1.15 V
